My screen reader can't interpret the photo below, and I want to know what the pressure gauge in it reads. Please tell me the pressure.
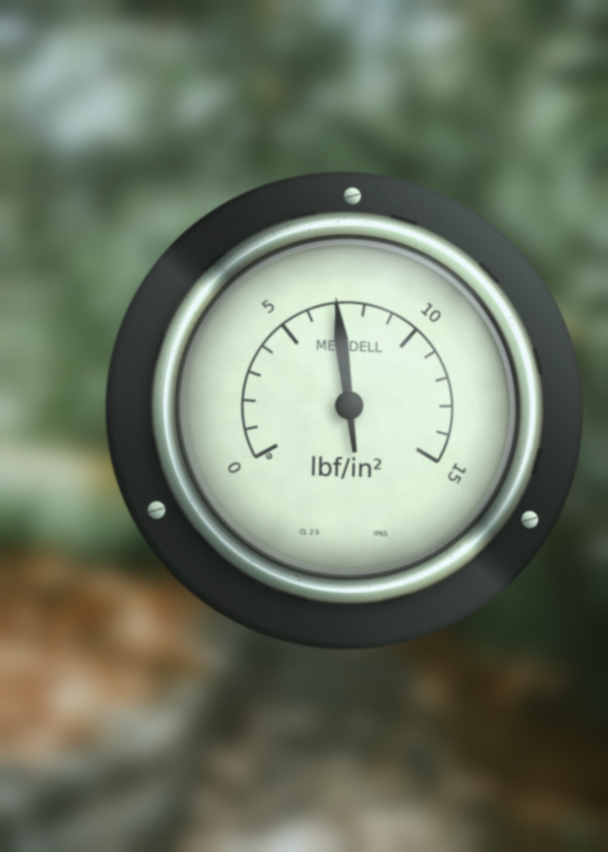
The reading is 7 psi
